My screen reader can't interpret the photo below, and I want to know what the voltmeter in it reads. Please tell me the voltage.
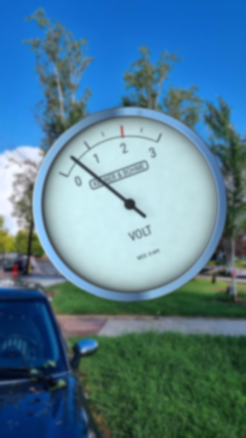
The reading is 0.5 V
